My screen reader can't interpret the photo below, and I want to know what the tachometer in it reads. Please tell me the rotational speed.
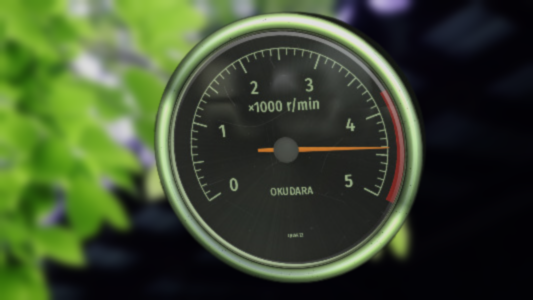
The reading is 4400 rpm
